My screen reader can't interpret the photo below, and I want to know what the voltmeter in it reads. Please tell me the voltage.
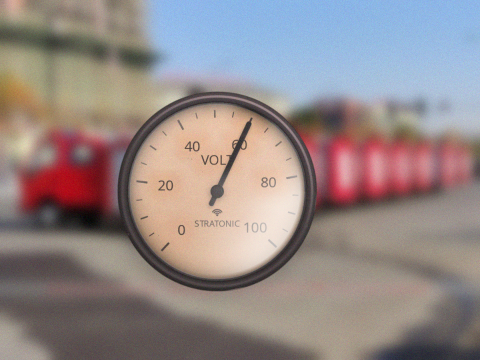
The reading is 60 V
